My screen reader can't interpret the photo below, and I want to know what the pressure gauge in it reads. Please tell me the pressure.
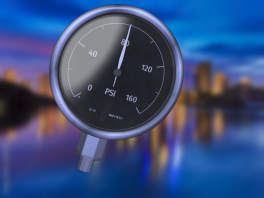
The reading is 80 psi
